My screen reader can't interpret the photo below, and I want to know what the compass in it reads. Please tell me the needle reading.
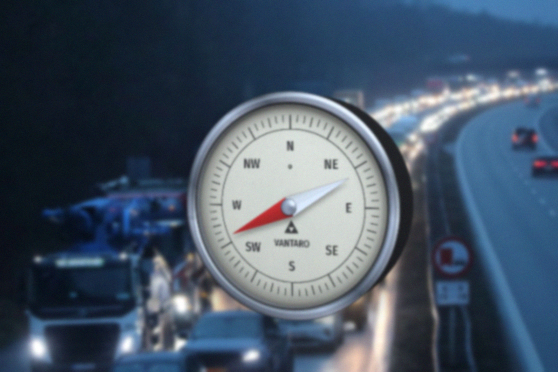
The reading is 245 °
